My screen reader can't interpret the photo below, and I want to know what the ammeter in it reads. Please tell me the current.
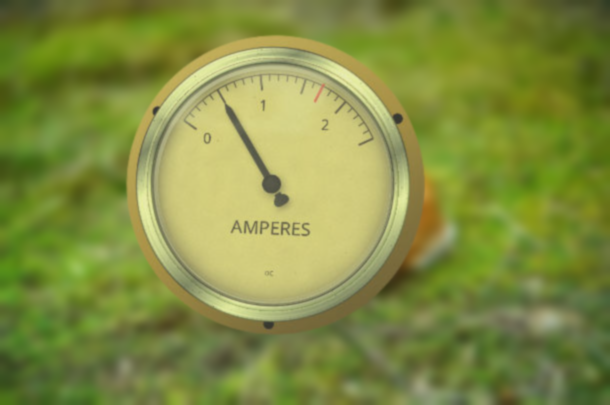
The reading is 0.5 A
